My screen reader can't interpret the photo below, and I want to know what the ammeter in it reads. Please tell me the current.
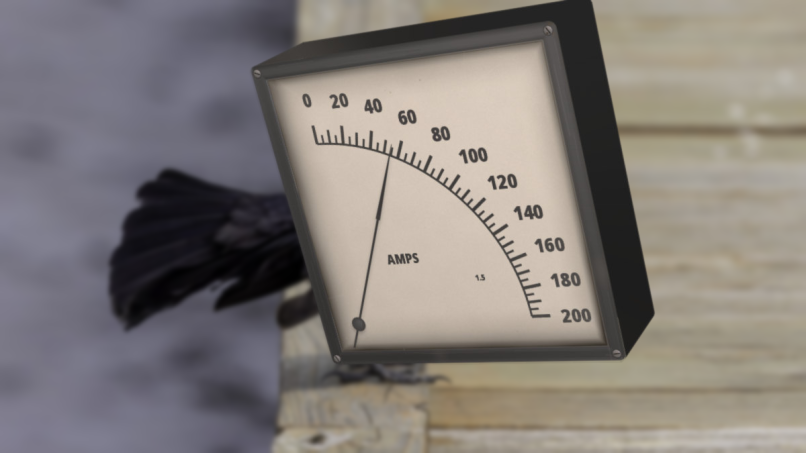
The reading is 55 A
